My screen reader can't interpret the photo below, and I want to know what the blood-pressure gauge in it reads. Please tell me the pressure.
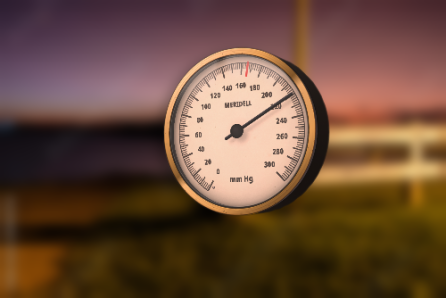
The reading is 220 mmHg
